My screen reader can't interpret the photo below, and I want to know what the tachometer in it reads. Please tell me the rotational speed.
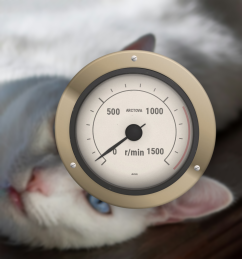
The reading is 50 rpm
